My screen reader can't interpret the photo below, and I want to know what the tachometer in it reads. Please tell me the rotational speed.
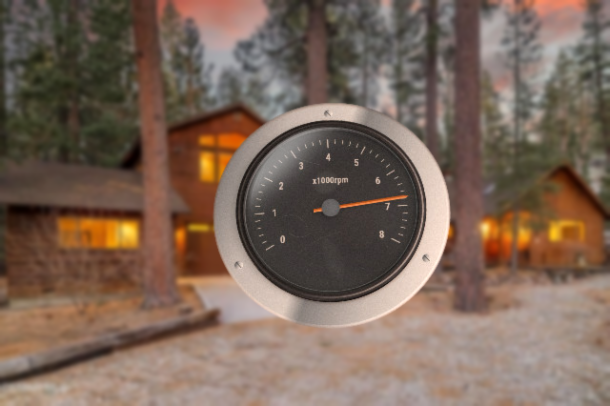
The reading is 6800 rpm
